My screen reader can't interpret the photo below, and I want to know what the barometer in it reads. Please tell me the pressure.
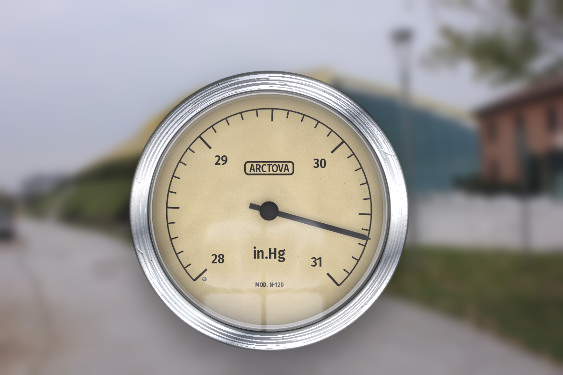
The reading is 30.65 inHg
